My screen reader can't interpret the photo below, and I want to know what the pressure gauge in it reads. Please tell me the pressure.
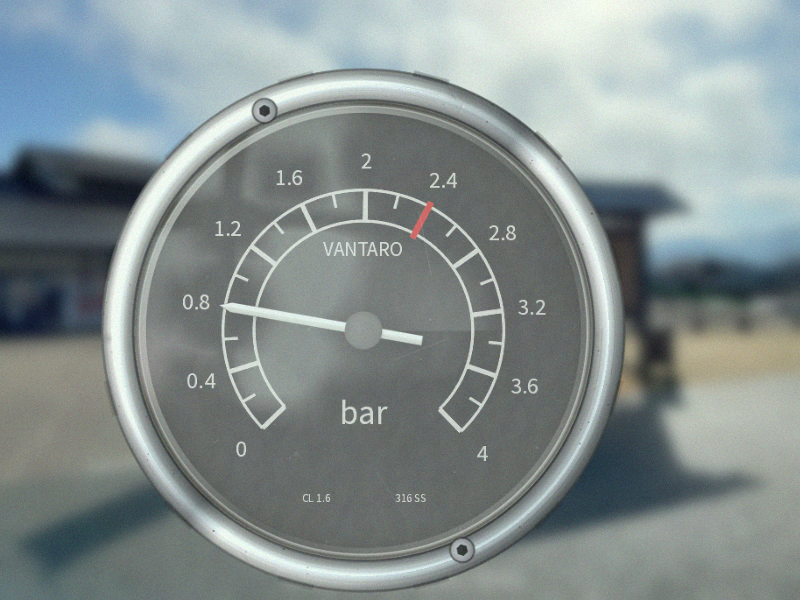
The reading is 0.8 bar
